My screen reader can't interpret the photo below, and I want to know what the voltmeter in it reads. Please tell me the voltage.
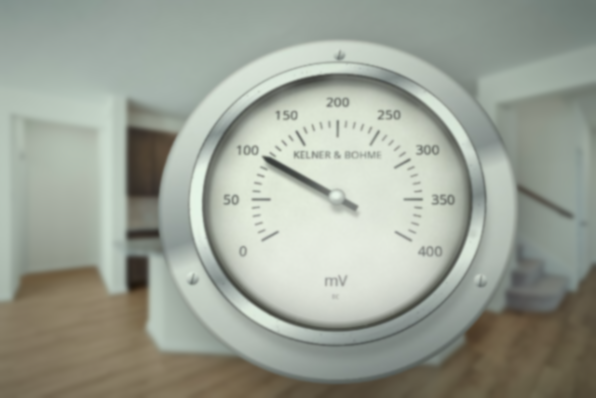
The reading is 100 mV
